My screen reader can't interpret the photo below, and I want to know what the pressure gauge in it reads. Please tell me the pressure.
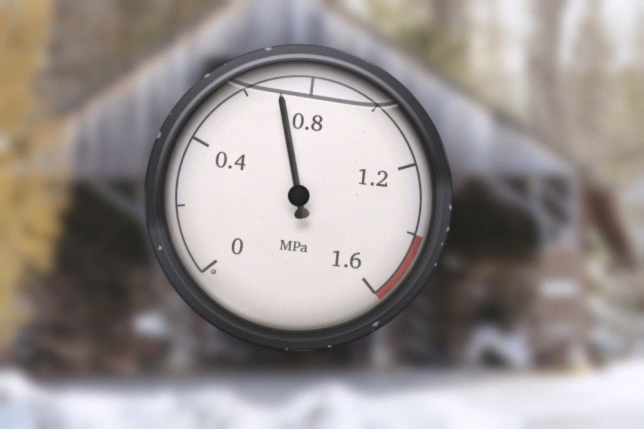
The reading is 0.7 MPa
